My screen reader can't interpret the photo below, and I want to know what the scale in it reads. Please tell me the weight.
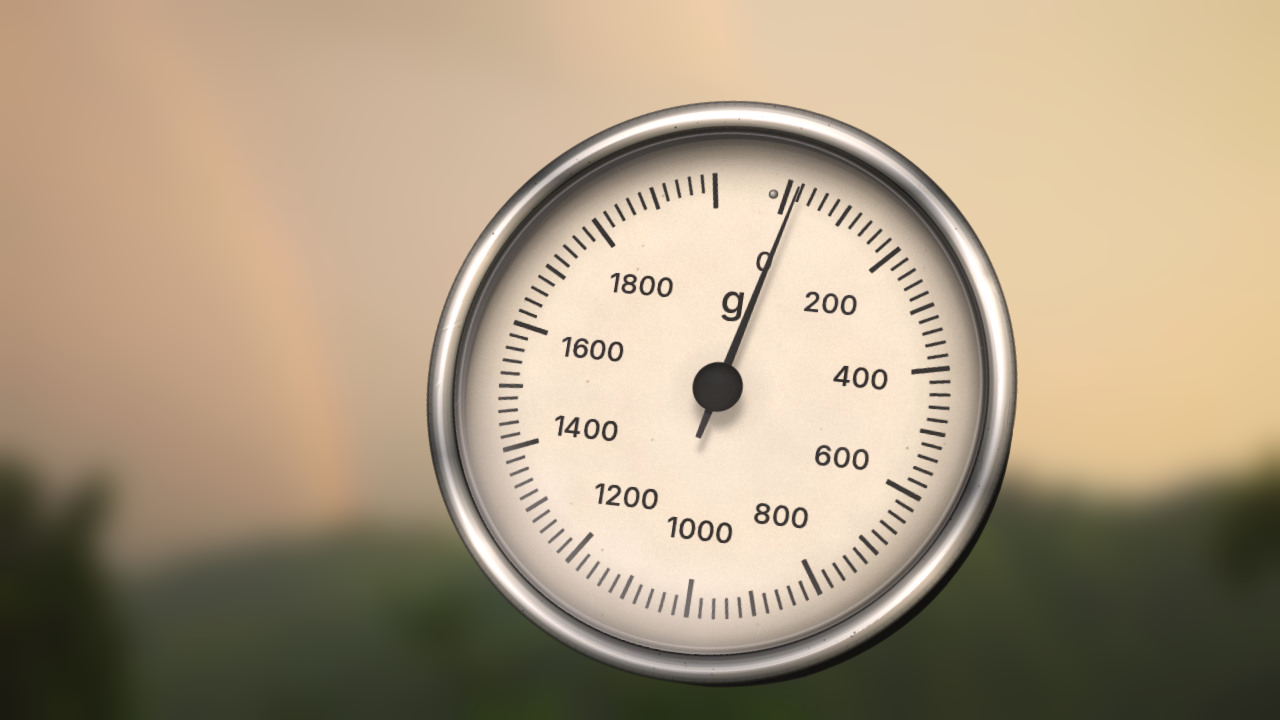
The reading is 20 g
